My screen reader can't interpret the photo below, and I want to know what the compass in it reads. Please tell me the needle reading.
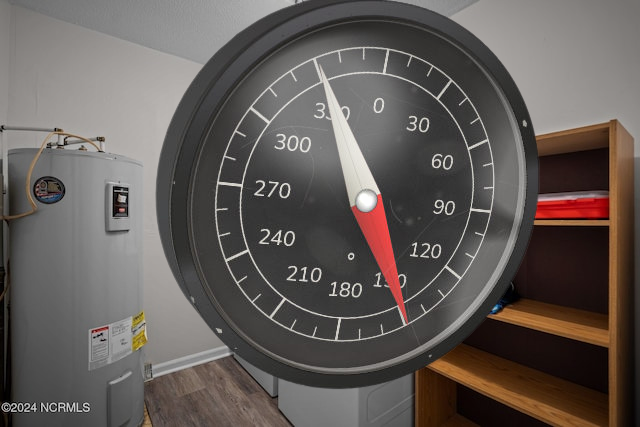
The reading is 150 °
